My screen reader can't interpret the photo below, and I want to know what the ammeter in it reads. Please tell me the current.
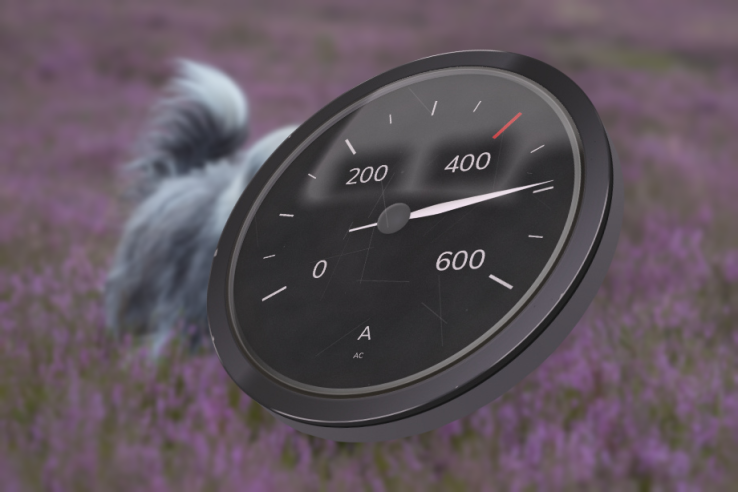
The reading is 500 A
